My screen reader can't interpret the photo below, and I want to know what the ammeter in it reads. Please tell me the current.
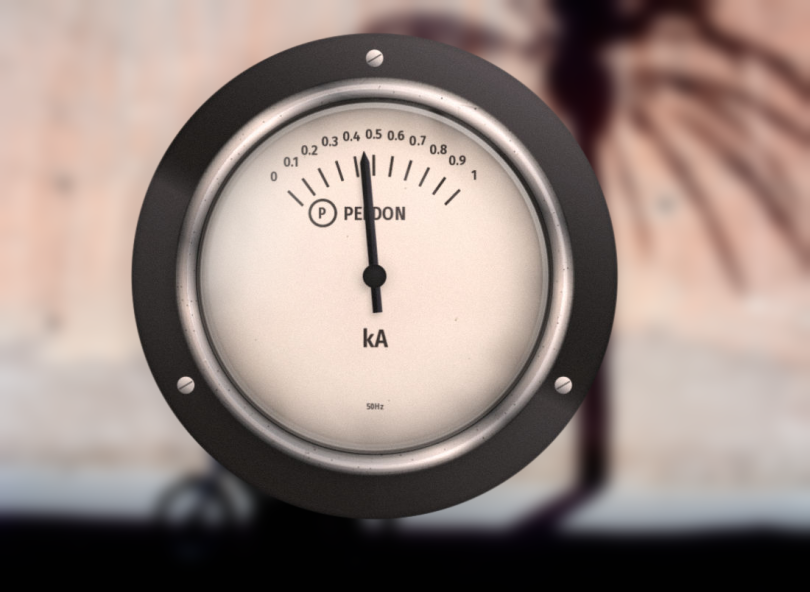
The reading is 0.45 kA
